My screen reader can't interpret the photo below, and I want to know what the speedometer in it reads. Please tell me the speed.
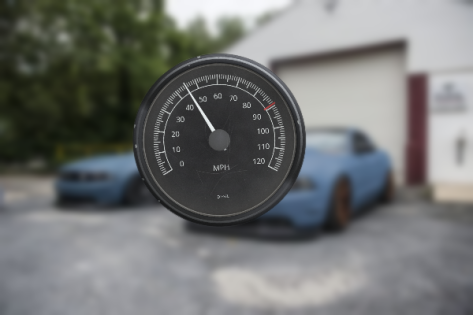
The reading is 45 mph
